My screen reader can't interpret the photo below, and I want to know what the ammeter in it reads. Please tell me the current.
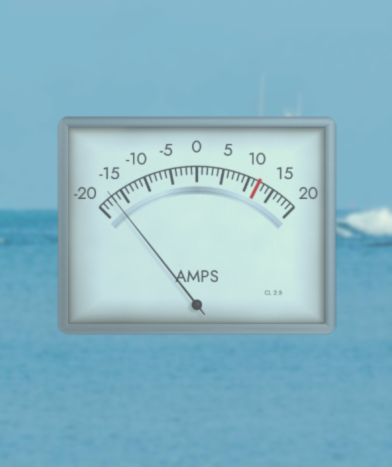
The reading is -17 A
